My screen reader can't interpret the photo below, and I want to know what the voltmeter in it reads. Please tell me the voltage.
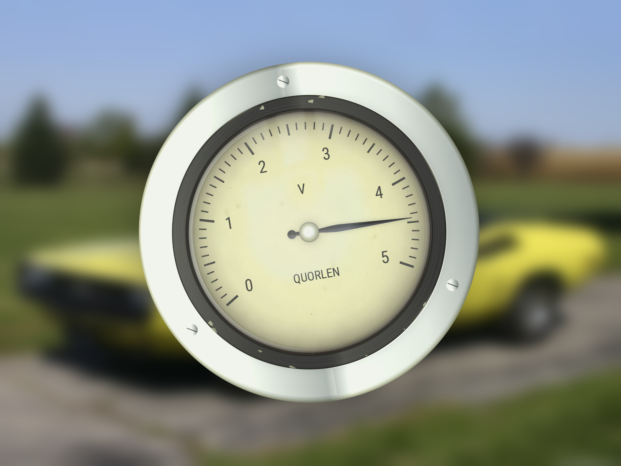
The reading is 4.45 V
